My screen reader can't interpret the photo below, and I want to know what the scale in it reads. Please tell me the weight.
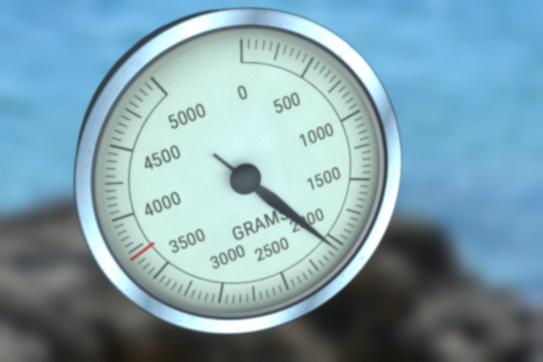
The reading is 2050 g
